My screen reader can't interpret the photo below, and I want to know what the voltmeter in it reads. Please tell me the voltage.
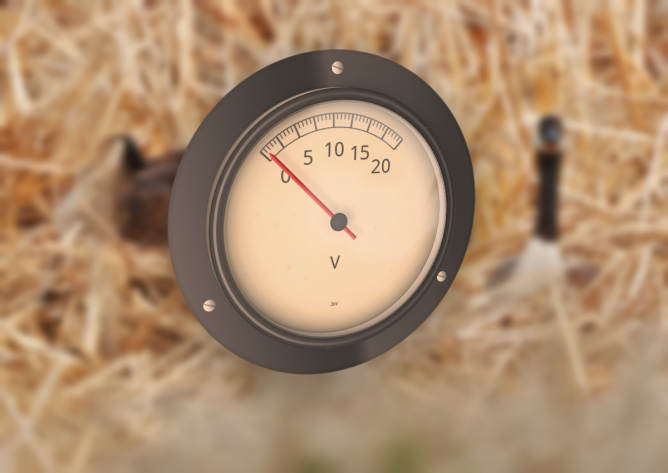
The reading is 0.5 V
